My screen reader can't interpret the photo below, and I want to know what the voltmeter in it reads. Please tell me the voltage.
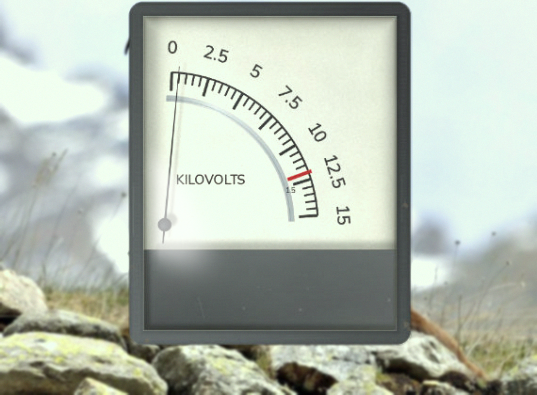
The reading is 0.5 kV
